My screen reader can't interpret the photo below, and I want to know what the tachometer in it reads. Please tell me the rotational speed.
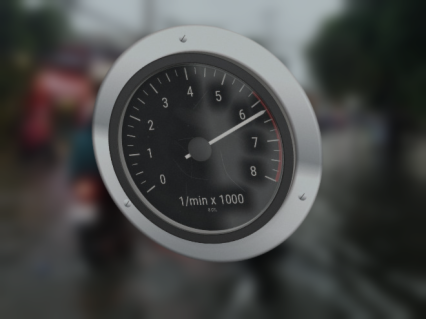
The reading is 6250 rpm
